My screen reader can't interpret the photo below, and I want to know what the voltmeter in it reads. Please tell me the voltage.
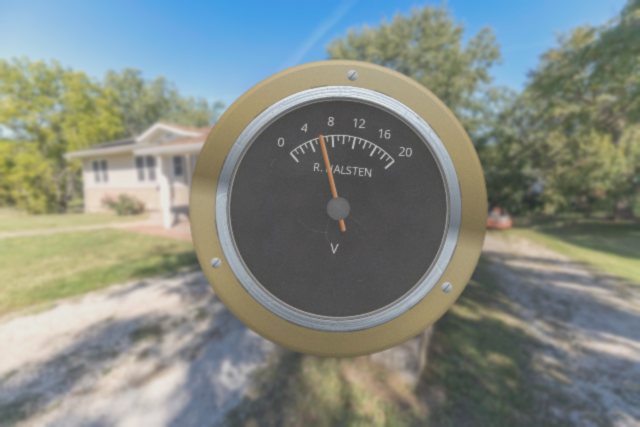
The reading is 6 V
